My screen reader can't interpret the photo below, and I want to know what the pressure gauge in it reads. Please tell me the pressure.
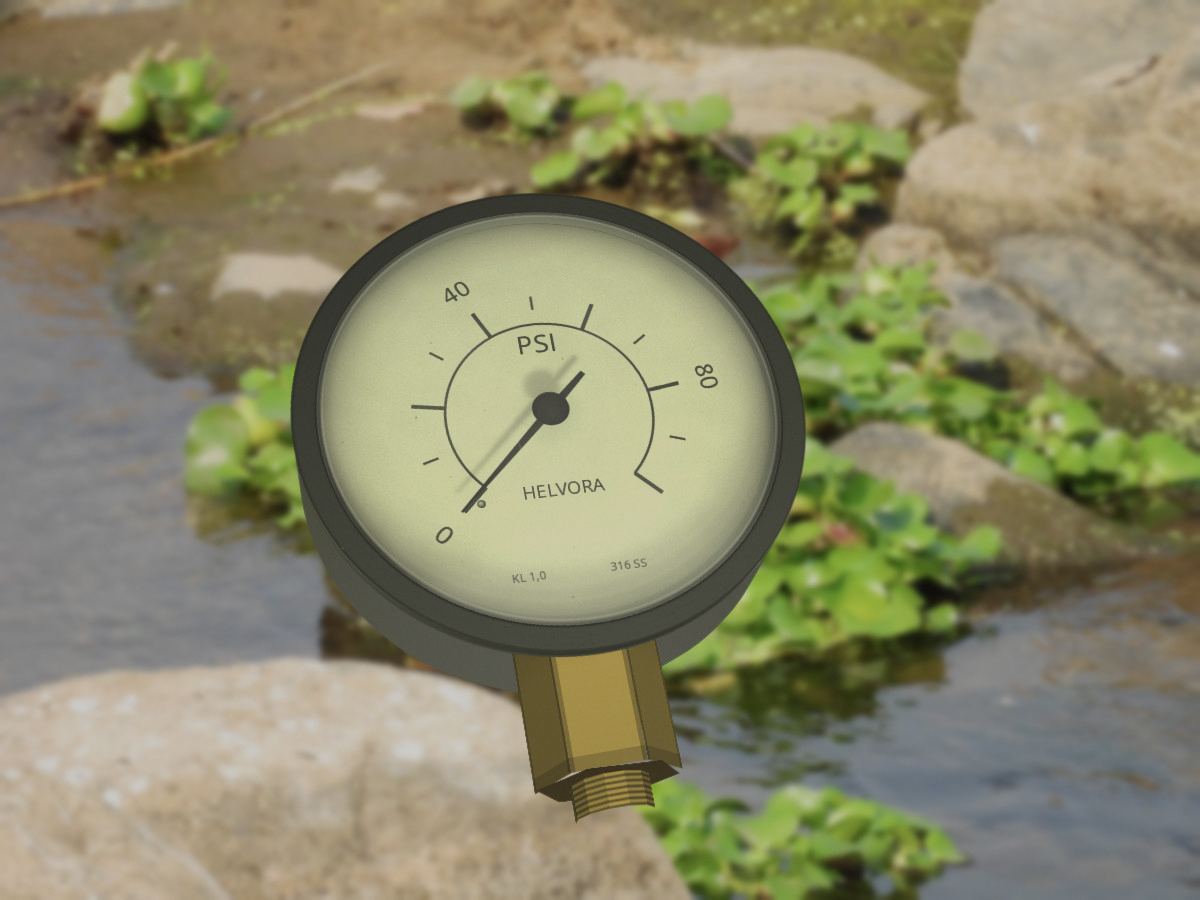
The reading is 0 psi
